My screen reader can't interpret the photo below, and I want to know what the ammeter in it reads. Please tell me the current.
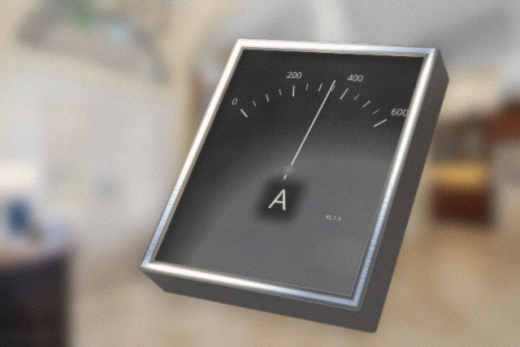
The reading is 350 A
